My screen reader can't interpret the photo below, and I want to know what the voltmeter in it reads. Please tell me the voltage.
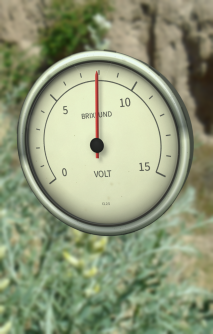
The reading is 8 V
